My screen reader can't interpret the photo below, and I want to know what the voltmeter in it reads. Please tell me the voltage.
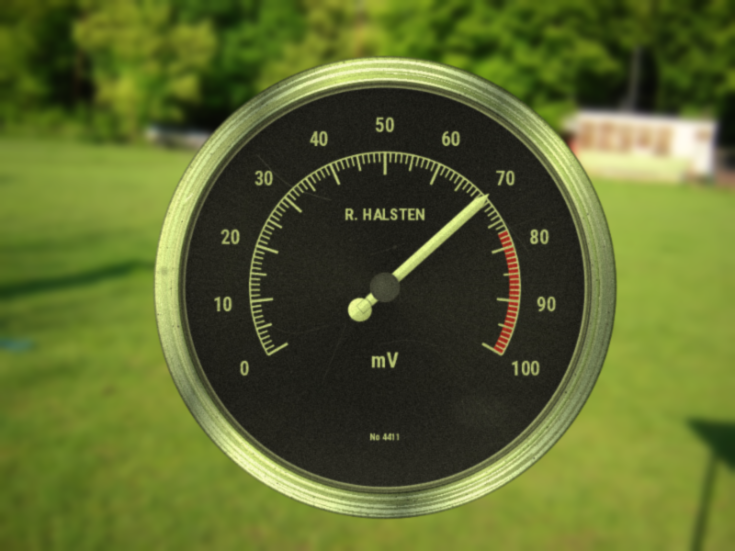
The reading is 70 mV
